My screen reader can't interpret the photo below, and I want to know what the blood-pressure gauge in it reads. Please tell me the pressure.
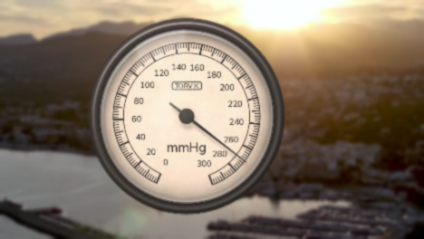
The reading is 270 mmHg
